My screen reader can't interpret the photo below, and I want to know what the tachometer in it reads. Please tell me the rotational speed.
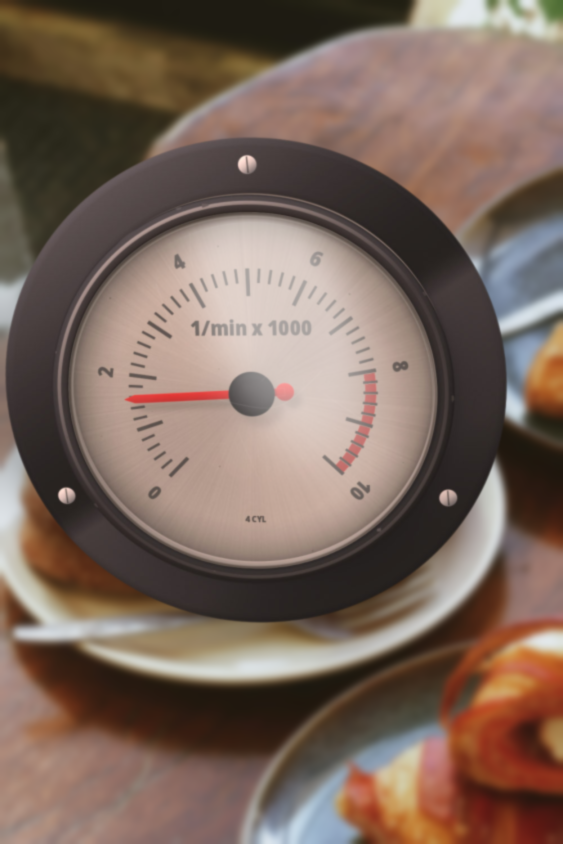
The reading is 1600 rpm
